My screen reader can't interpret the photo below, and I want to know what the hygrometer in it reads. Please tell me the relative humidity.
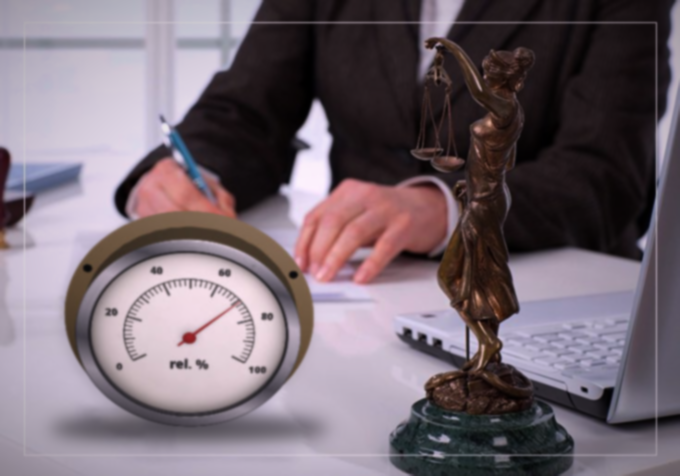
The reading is 70 %
